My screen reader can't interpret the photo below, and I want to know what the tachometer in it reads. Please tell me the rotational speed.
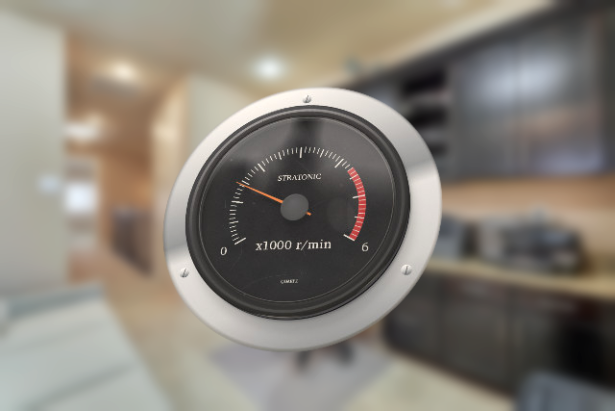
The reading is 1400 rpm
